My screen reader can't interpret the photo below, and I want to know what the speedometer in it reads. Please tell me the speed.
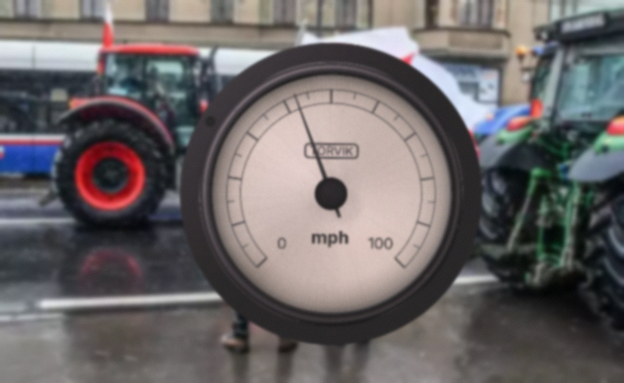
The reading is 42.5 mph
